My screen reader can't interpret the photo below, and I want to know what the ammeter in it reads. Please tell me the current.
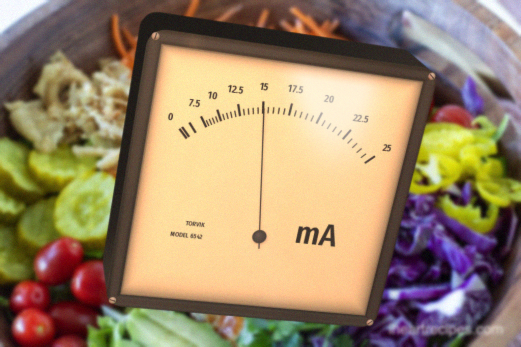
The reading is 15 mA
